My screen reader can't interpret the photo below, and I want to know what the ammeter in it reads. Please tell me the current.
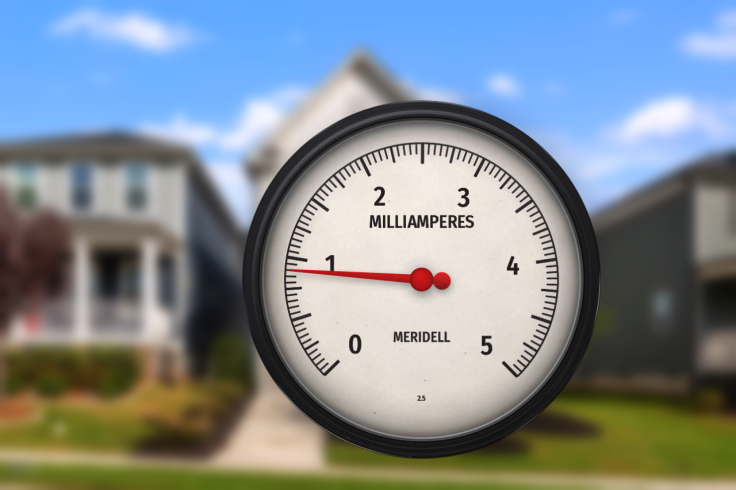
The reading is 0.9 mA
